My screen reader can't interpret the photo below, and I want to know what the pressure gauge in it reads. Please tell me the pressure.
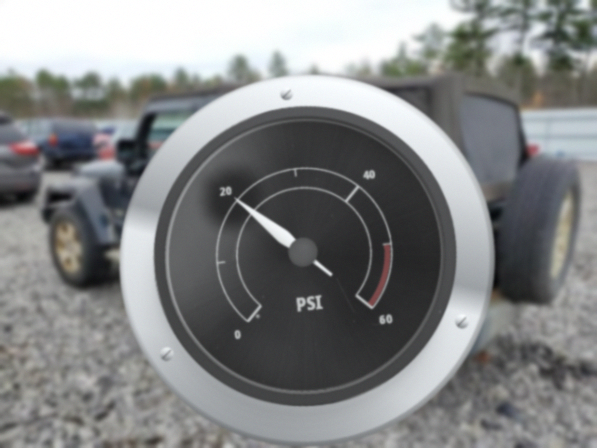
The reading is 20 psi
